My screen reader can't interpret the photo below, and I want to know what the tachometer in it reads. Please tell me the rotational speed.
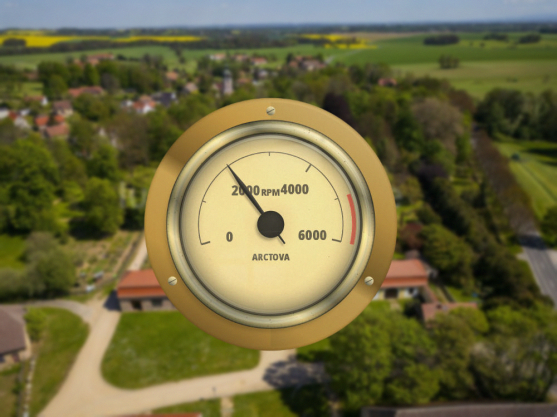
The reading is 2000 rpm
